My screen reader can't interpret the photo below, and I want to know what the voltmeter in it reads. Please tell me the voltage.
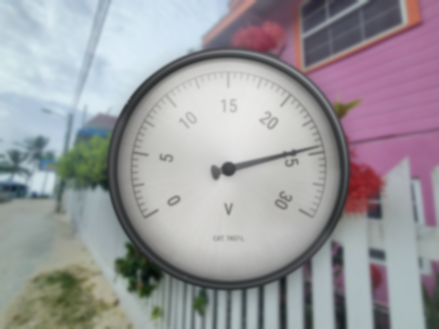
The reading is 24.5 V
